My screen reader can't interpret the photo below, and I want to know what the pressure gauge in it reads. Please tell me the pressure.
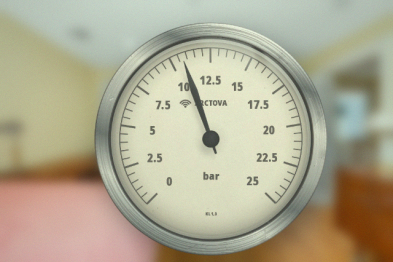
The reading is 10.75 bar
